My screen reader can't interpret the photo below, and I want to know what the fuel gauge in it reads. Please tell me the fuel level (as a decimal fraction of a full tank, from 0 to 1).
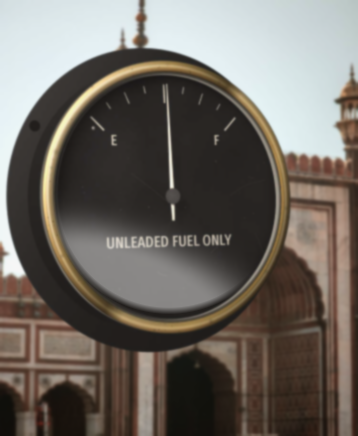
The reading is 0.5
